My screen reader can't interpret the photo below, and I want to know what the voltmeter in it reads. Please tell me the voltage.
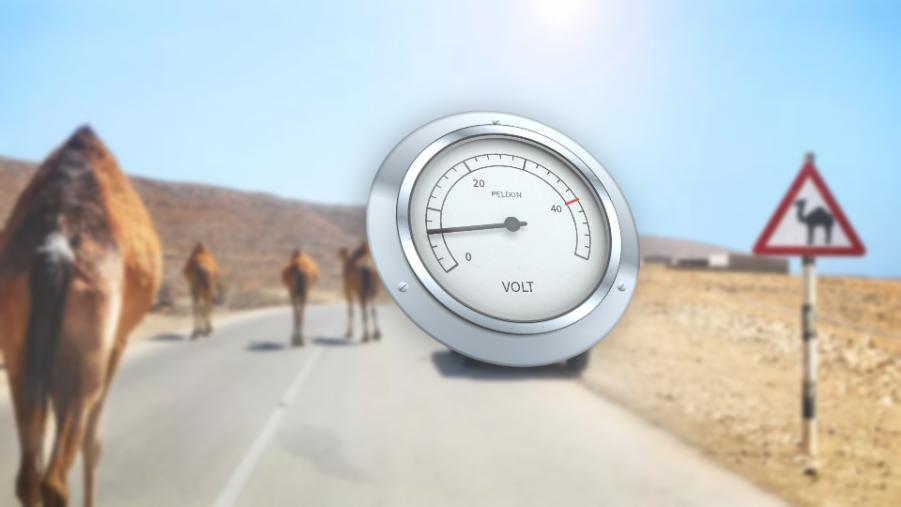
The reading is 6 V
